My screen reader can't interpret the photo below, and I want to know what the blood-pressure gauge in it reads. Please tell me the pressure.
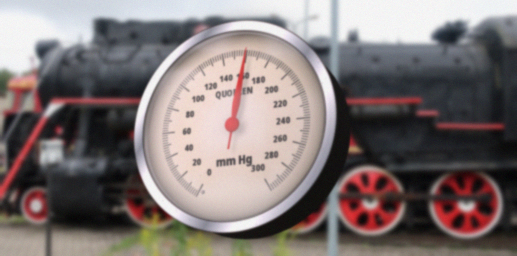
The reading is 160 mmHg
